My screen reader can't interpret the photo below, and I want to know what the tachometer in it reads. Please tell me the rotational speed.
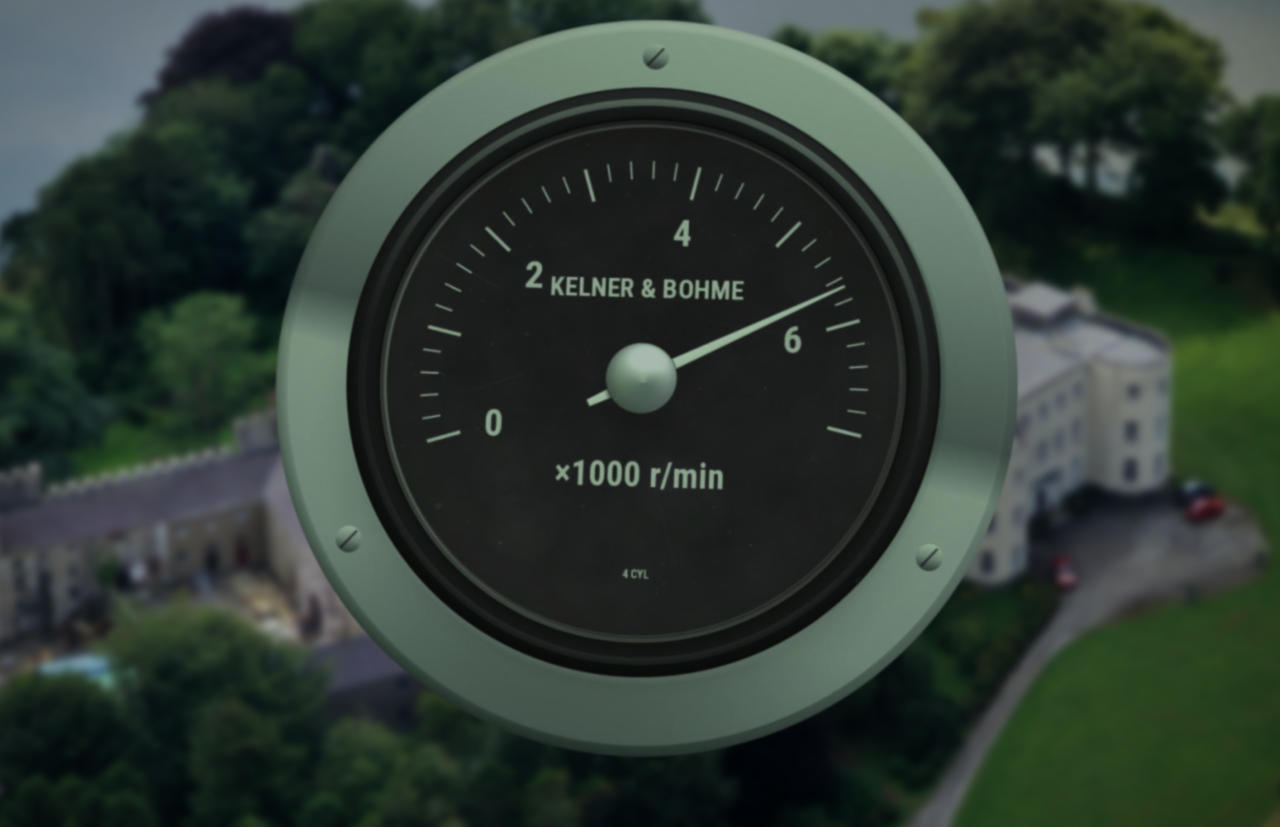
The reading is 5700 rpm
